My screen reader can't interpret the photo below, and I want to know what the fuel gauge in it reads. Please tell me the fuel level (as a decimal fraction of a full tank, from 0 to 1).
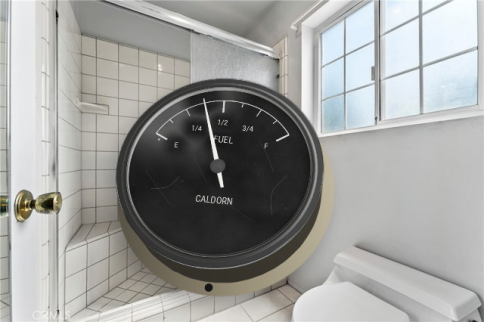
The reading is 0.375
